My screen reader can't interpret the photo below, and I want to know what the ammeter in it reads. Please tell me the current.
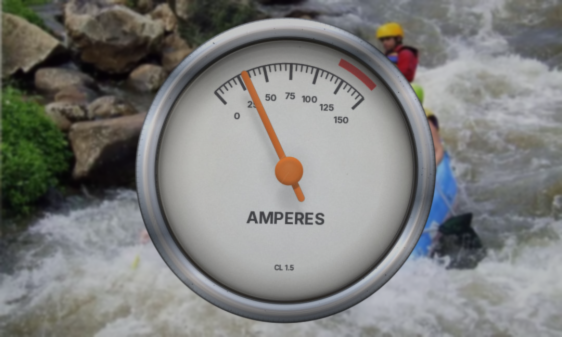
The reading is 30 A
